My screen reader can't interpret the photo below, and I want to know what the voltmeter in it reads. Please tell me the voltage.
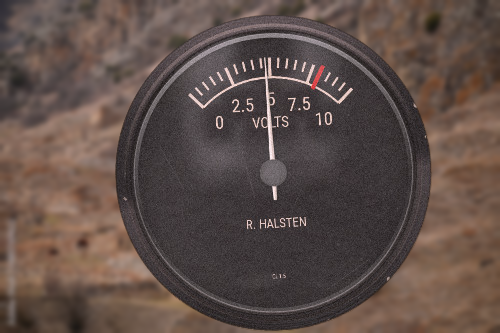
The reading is 4.75 V
